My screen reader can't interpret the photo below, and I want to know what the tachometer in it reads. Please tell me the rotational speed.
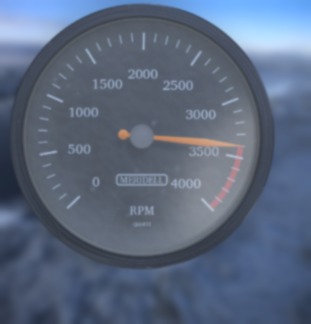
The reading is 3400 rpm
